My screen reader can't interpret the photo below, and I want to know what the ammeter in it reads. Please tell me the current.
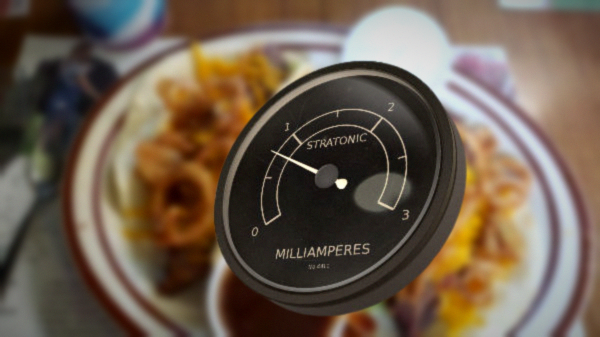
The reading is 0.75 mA
